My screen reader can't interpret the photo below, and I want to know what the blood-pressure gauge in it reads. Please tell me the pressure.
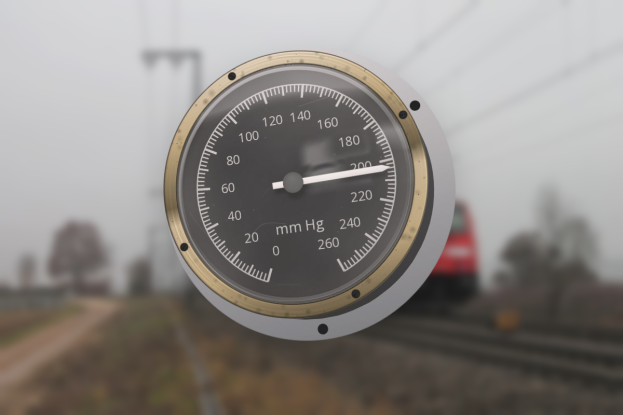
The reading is 204 mmHg
